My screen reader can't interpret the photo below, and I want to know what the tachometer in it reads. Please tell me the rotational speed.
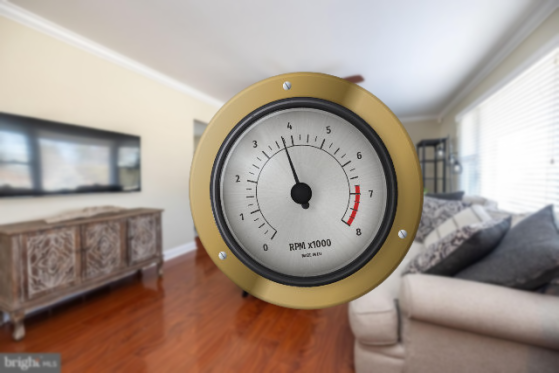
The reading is 3750 rpm
